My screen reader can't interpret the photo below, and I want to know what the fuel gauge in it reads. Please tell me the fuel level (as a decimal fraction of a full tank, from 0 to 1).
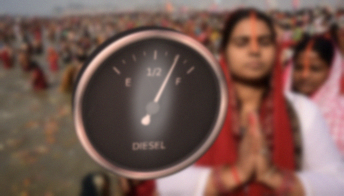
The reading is 0.75
